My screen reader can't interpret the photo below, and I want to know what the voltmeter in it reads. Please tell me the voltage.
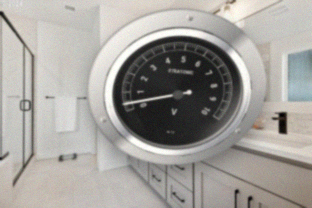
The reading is 0.5 V
